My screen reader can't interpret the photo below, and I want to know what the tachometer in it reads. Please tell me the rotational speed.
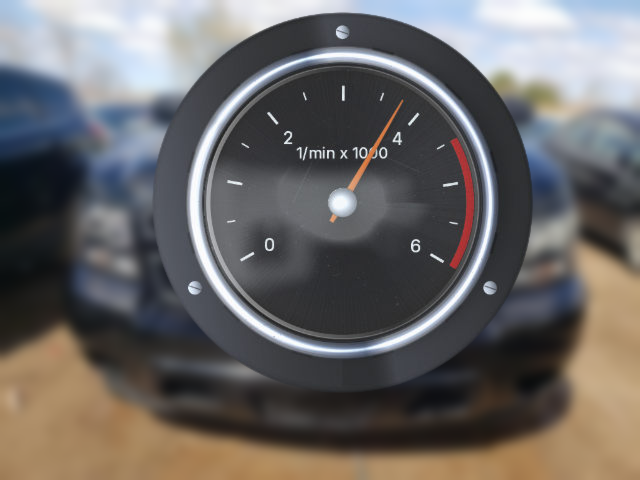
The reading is 3750 rpm
